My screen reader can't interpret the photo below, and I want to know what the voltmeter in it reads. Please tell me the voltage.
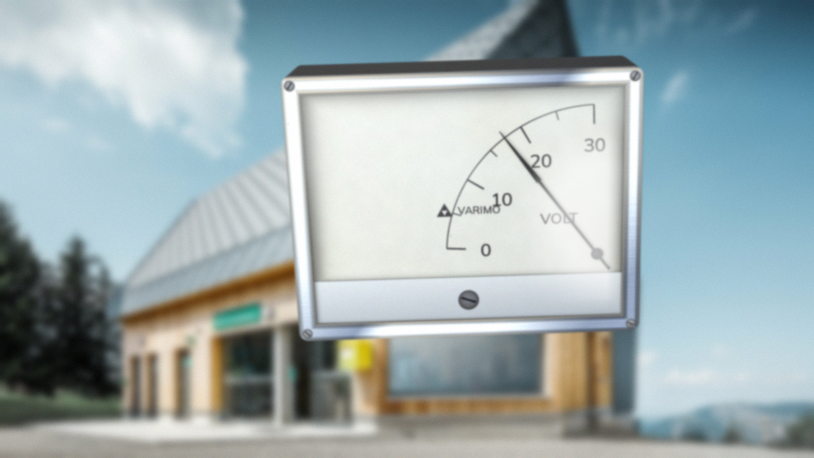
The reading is 17.5 V
